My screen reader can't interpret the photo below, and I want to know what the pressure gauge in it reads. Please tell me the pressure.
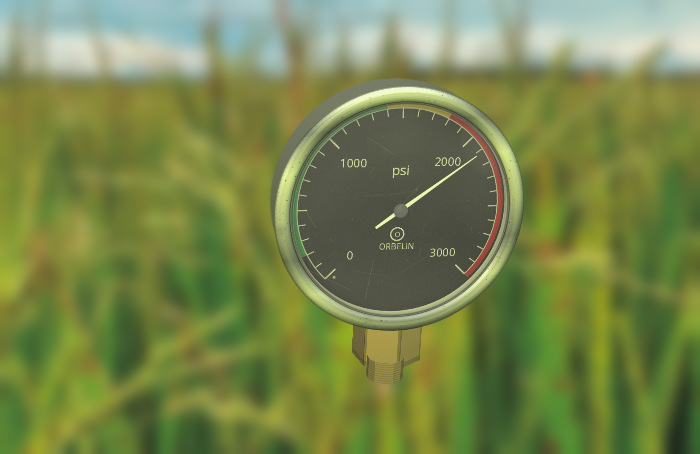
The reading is 2100 psi
